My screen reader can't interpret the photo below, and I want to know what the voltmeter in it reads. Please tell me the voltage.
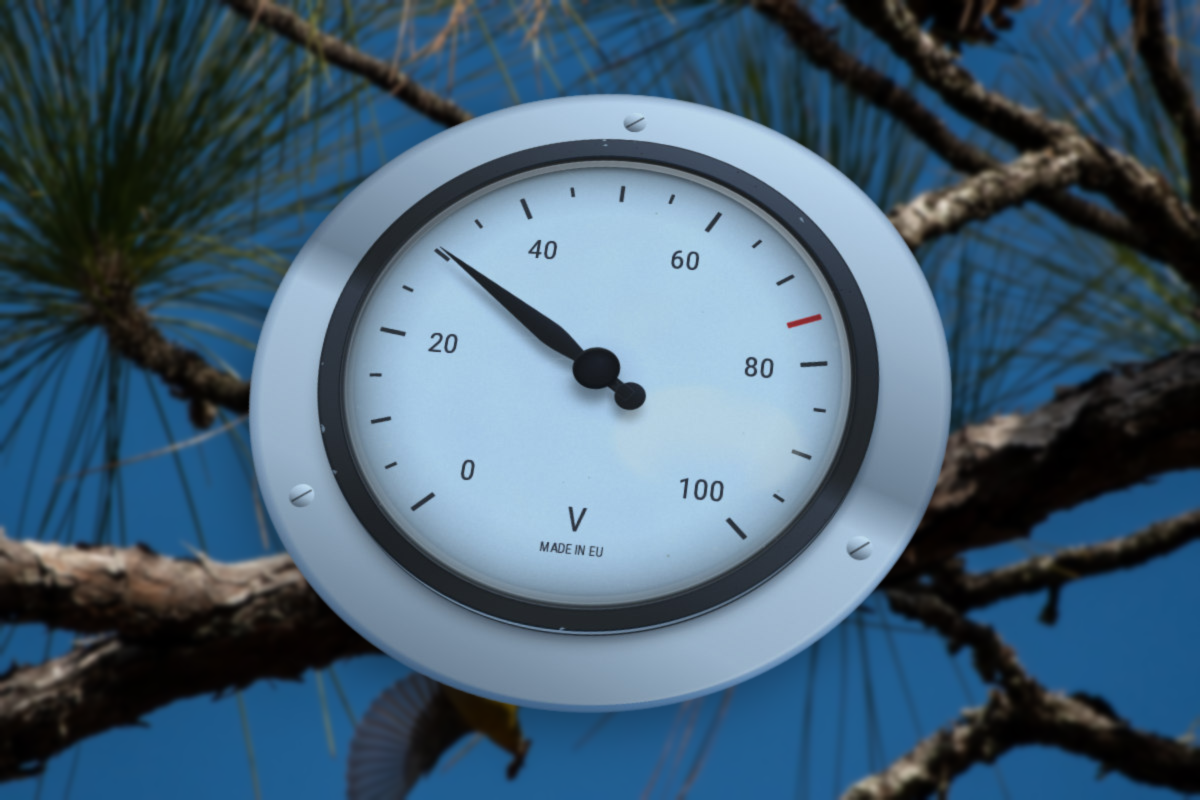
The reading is 30 V
